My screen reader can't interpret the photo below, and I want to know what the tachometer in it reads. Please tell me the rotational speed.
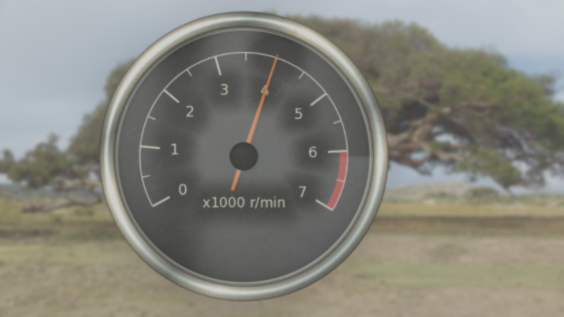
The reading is 4000 rpm
